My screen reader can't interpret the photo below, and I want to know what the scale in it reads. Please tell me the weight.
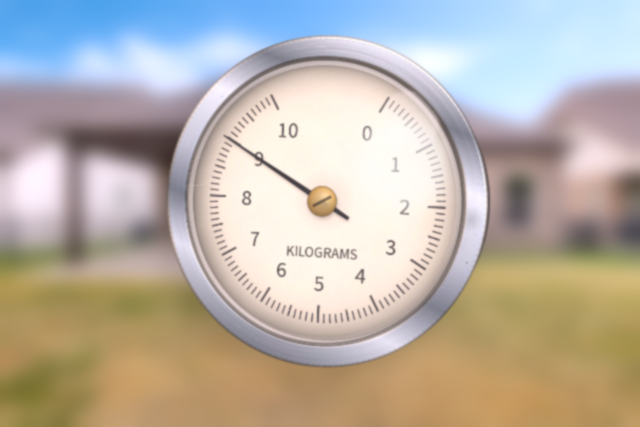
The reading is 9 kg
